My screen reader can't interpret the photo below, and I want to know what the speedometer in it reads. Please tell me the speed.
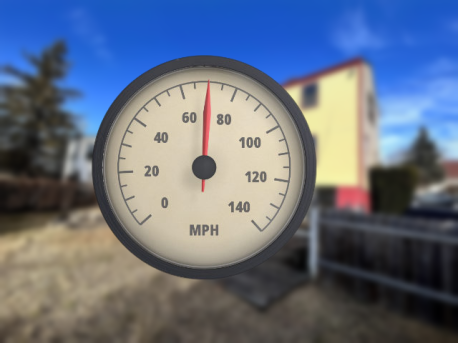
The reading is 70 mph
